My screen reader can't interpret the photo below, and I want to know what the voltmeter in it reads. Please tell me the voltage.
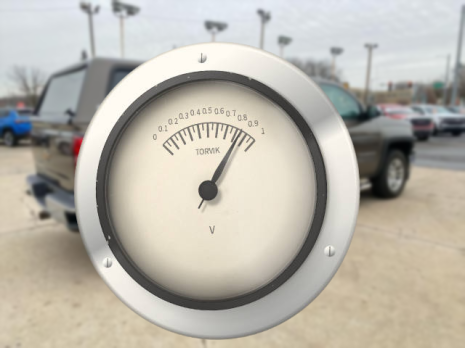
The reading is 0.85 V
